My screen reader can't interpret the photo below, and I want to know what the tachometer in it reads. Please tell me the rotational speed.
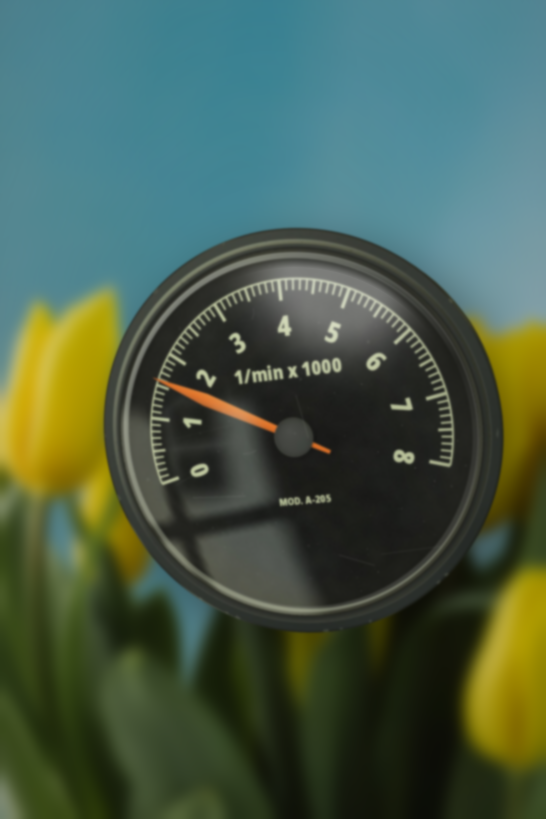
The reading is 1600 rpm
